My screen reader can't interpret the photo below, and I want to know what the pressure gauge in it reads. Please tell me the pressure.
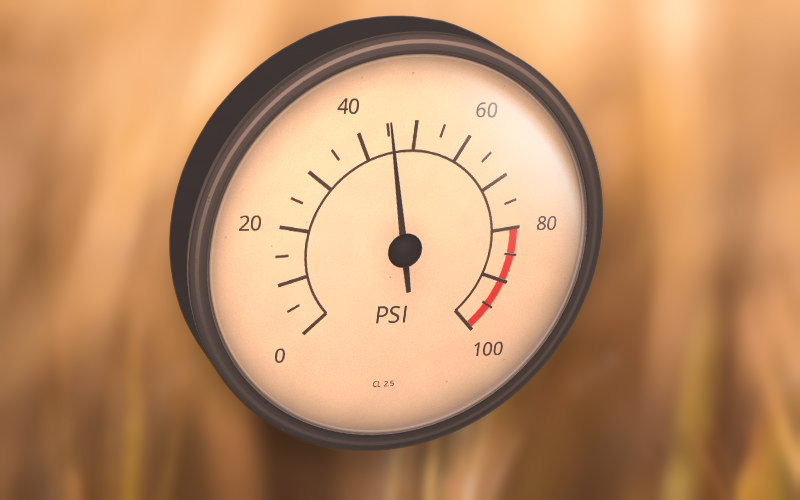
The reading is 45 psi
